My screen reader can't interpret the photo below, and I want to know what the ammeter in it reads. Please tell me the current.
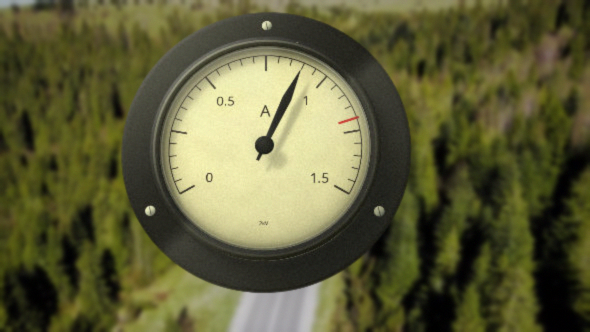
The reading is 0.9 A
